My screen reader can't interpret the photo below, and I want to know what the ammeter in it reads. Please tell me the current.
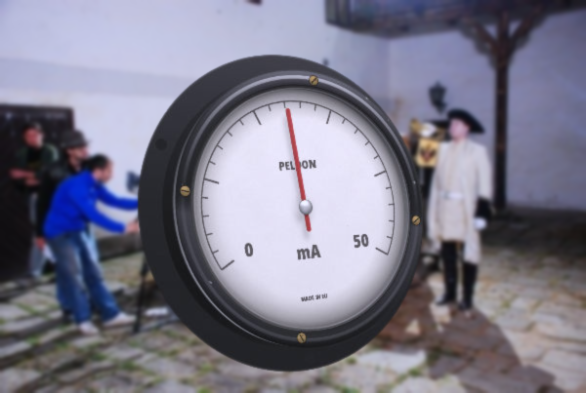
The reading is 24 mA
